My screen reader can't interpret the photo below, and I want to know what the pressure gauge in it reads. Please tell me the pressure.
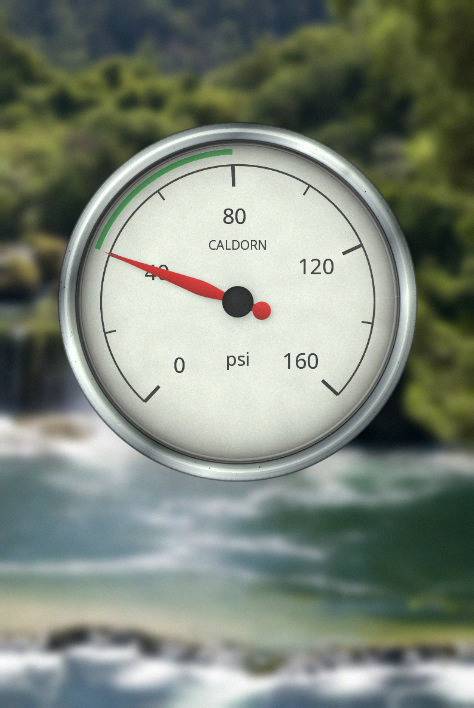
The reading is 40 psi
